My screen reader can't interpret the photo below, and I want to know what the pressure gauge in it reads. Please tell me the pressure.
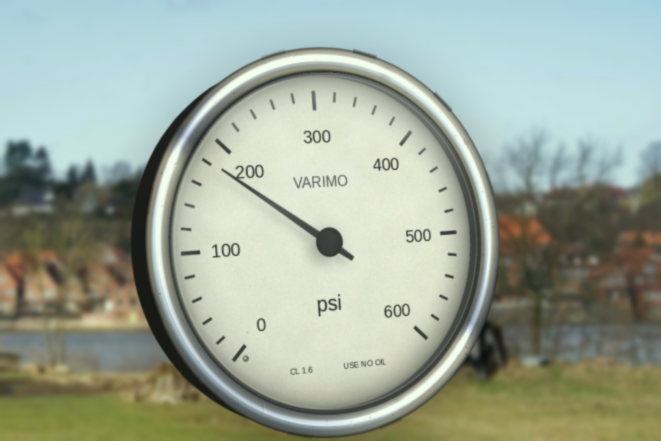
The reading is 180 psi
